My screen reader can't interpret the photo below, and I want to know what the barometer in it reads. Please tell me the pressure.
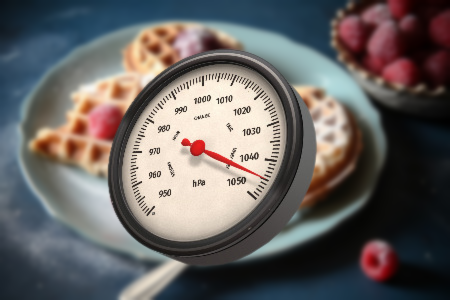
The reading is 1045 hPa
